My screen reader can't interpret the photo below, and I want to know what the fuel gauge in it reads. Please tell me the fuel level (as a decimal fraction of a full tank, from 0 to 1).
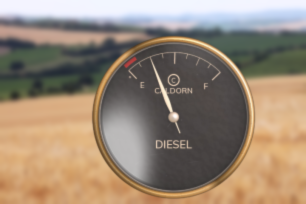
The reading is 0.25
